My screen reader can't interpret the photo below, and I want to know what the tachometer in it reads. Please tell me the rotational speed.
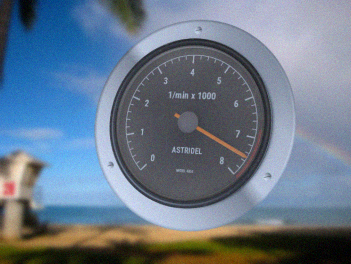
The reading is 7500 rpm
